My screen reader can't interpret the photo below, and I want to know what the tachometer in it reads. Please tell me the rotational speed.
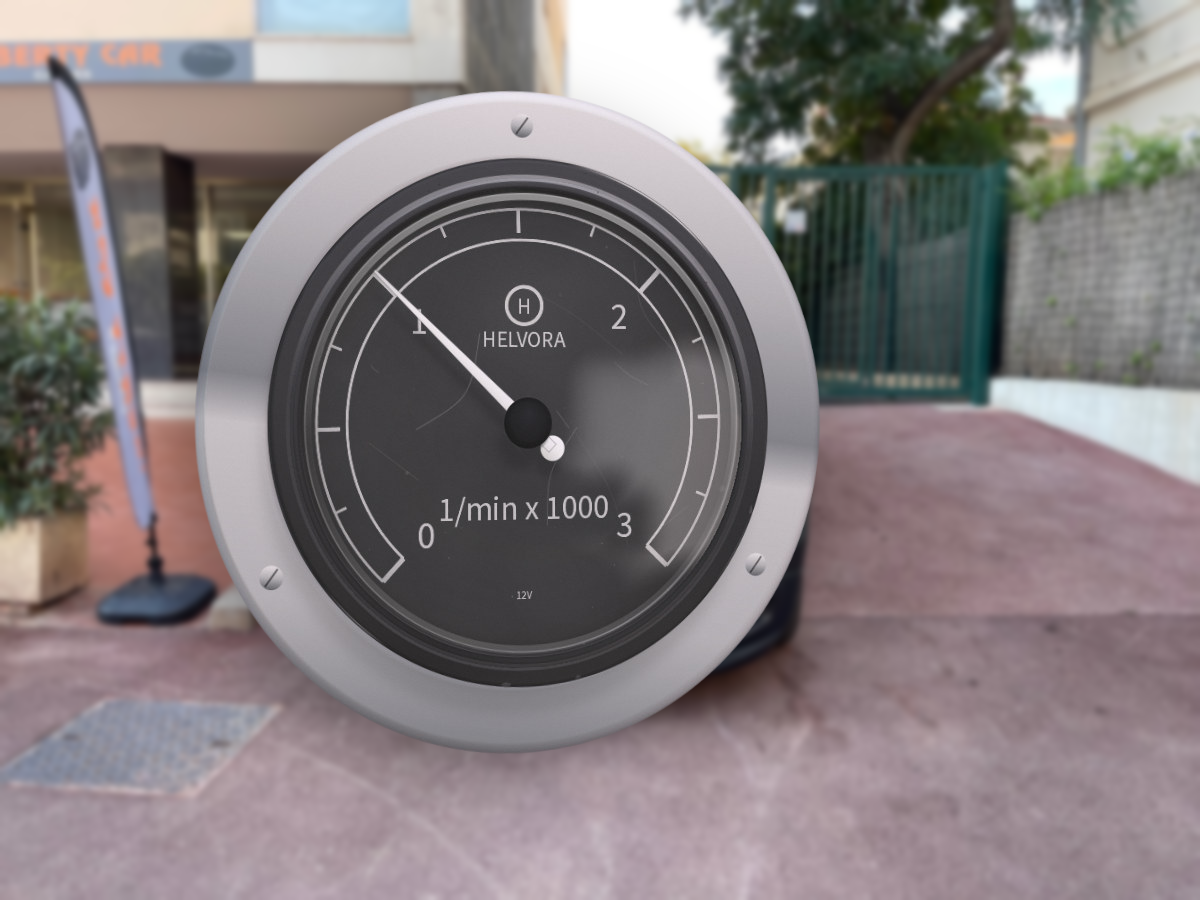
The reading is 1000 rpm
